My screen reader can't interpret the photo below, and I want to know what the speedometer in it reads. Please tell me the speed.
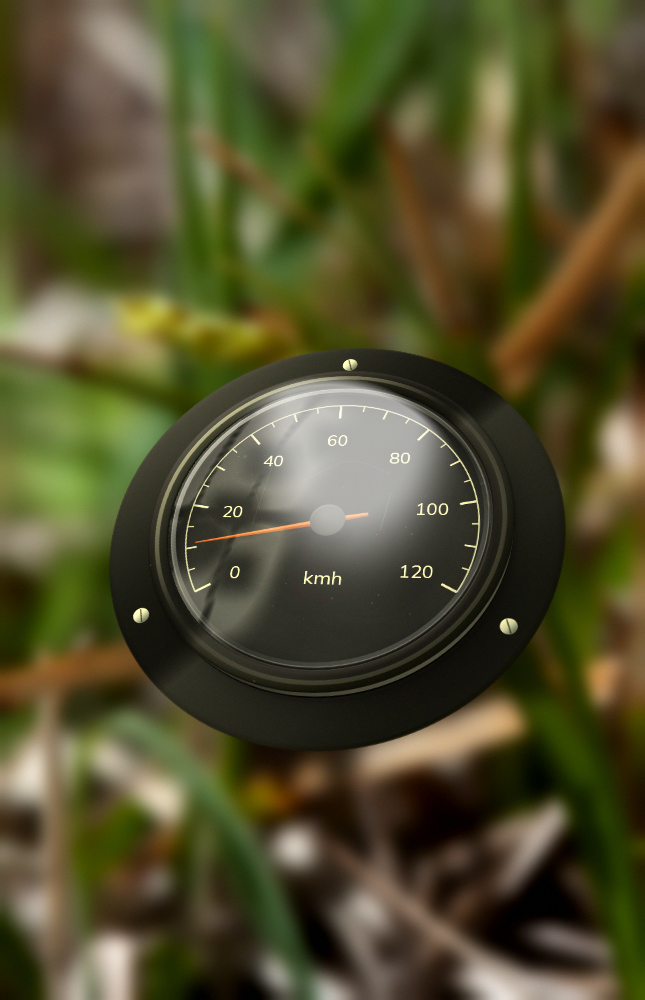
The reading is 10 km/h
